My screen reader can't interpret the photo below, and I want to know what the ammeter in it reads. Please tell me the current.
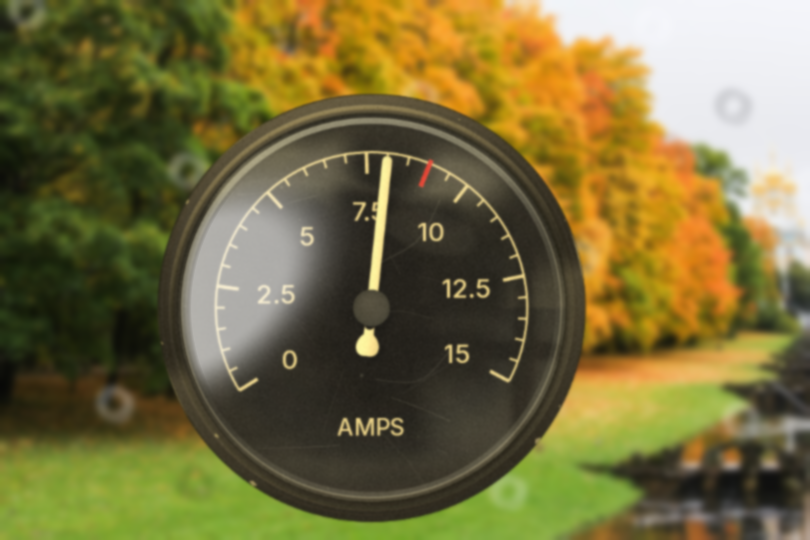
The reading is 8 A
